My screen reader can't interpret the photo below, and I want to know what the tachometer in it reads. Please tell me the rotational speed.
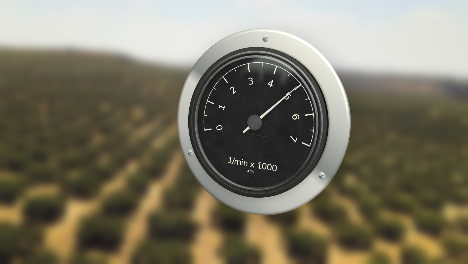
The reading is 5000 rpm
